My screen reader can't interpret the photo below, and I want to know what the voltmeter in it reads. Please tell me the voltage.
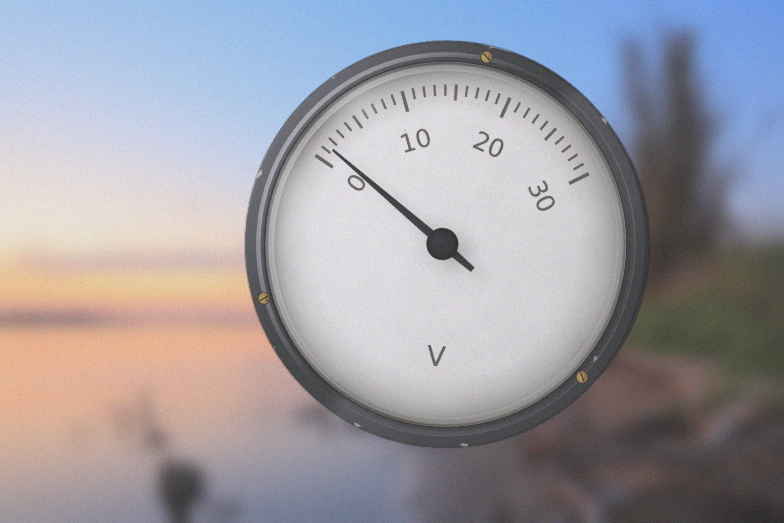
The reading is 1.5 V
